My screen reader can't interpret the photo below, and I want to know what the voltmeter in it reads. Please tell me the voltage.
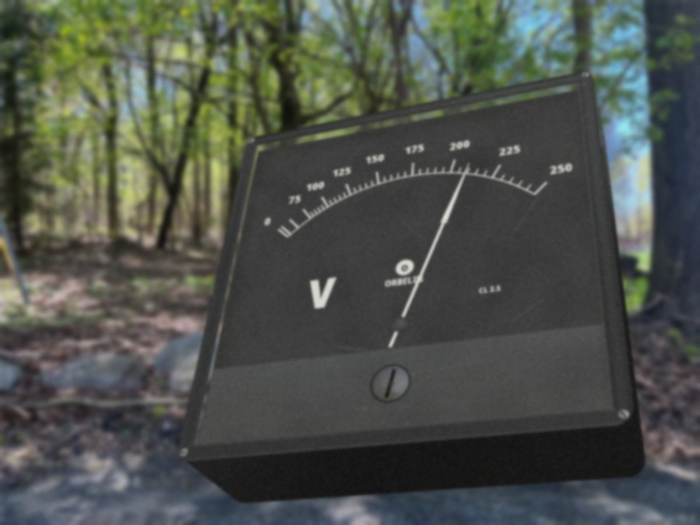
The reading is 210 V
